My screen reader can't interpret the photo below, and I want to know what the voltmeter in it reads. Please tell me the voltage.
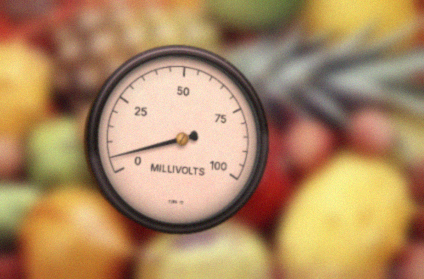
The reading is 5 mV
